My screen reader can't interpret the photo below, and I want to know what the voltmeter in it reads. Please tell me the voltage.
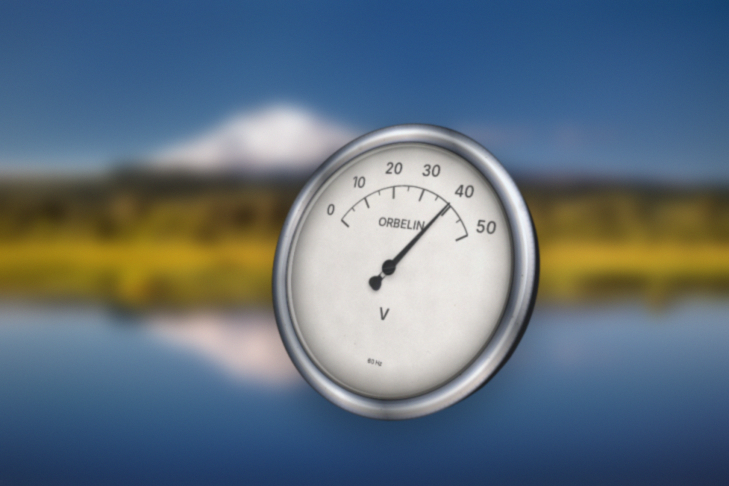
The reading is 40 V
